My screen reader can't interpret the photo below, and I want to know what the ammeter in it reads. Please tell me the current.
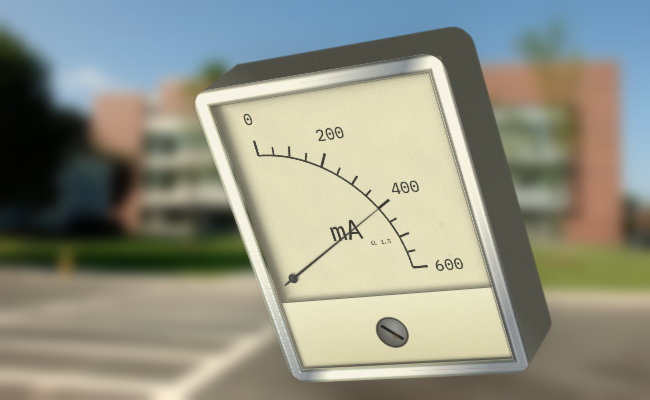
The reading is 400 mA
